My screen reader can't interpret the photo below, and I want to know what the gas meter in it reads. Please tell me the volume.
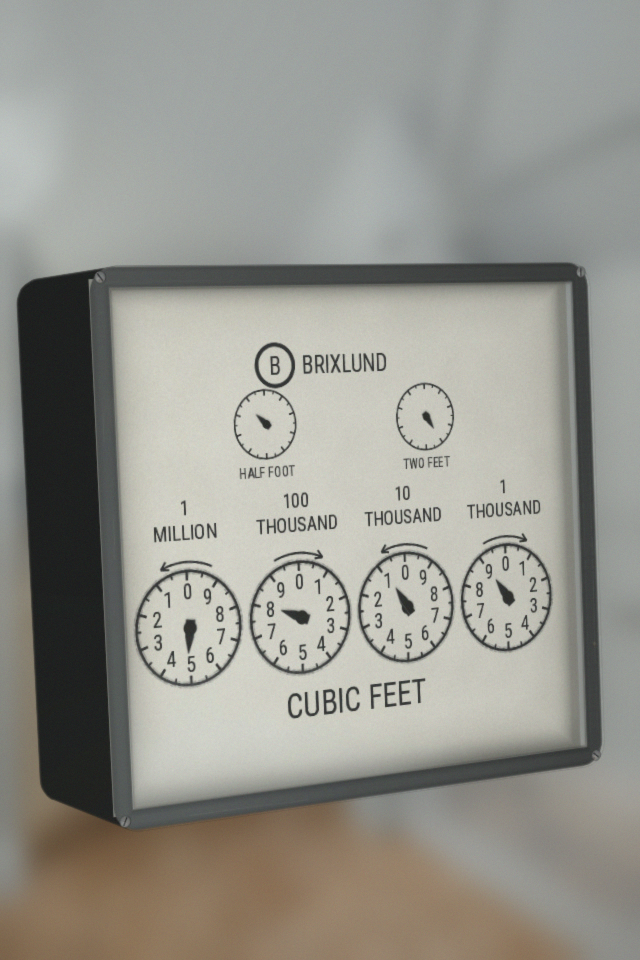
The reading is 480900 ft³
